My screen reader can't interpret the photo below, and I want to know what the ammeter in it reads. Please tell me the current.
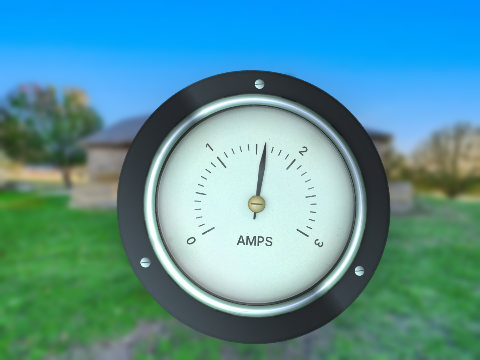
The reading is 1.6 A
